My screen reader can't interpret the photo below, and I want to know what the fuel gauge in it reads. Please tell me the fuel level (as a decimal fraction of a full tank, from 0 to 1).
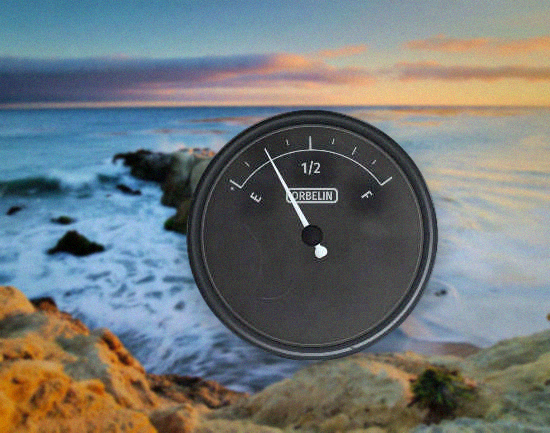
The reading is 0.25
